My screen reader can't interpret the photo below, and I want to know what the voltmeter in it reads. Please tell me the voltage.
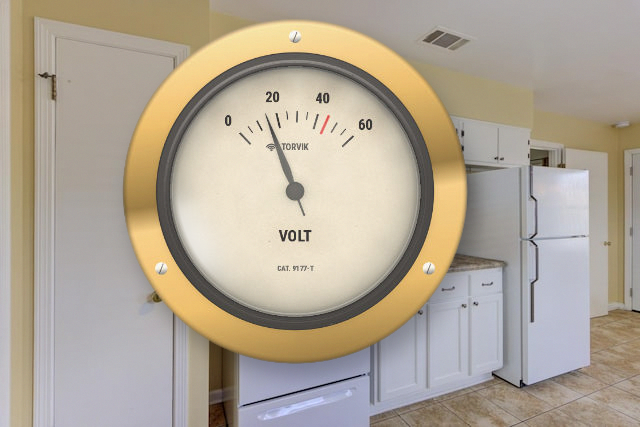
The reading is 15 V
